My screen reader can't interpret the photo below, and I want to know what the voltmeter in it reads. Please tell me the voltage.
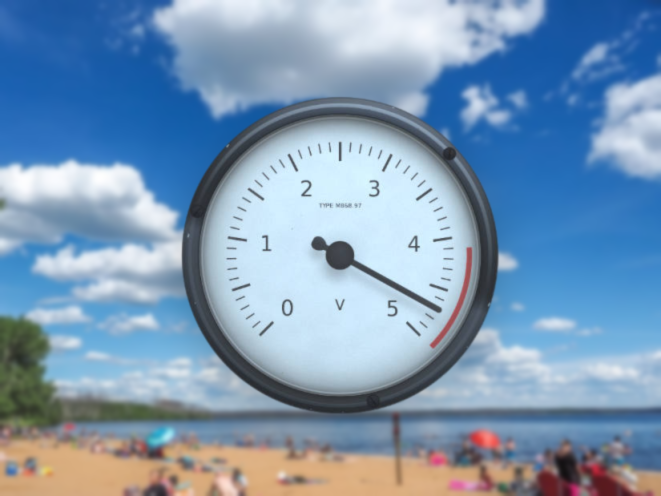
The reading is 4.7 V
